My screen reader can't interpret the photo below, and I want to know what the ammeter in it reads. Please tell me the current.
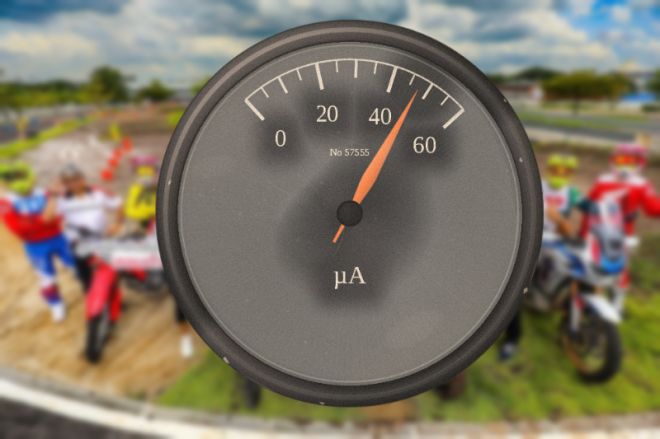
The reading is 47.5 µA
